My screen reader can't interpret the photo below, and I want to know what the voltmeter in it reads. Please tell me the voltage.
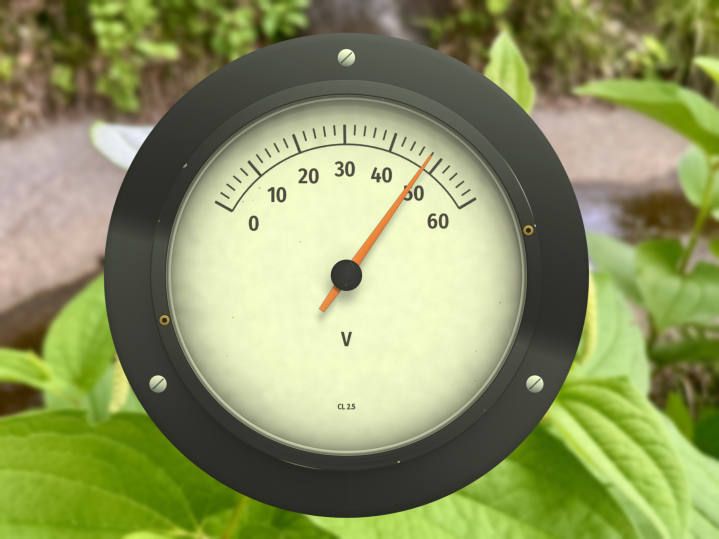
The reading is 48 V
